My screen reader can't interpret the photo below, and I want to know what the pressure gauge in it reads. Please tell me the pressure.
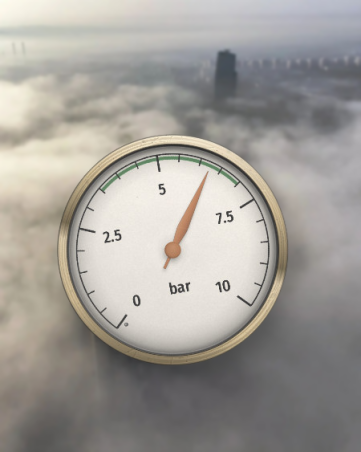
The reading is 6.25 bar
